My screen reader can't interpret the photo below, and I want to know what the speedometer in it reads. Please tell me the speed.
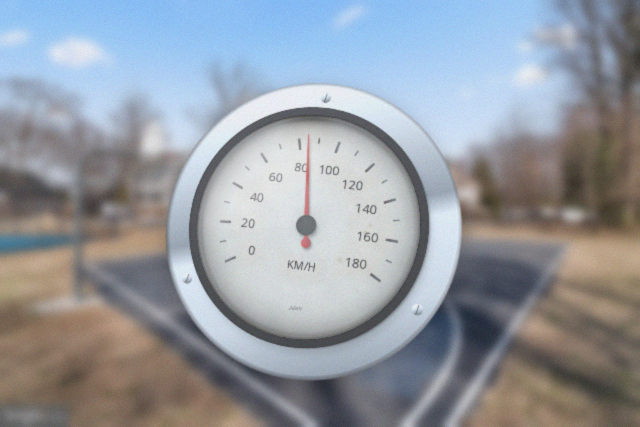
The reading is 85 km/h
